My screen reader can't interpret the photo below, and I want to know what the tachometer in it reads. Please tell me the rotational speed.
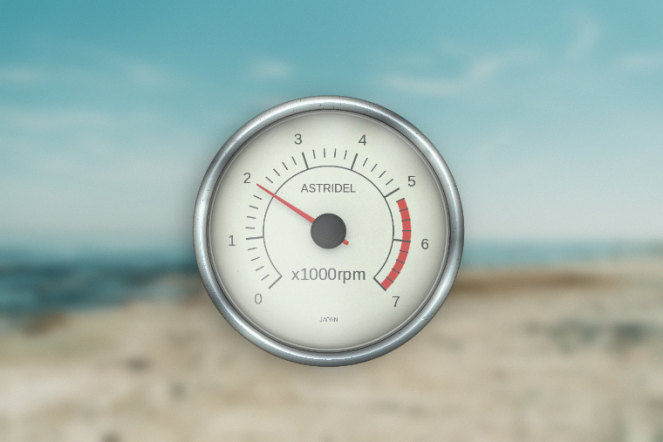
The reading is 2000 rpm
